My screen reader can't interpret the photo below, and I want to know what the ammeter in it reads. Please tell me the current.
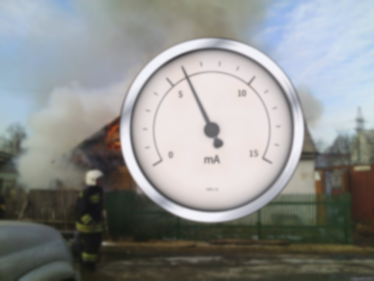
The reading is 6 mA
